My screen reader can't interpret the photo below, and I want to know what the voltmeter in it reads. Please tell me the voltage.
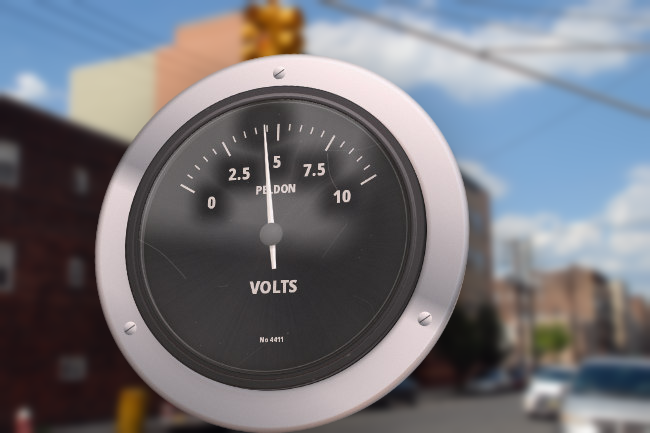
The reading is 4.5 V
